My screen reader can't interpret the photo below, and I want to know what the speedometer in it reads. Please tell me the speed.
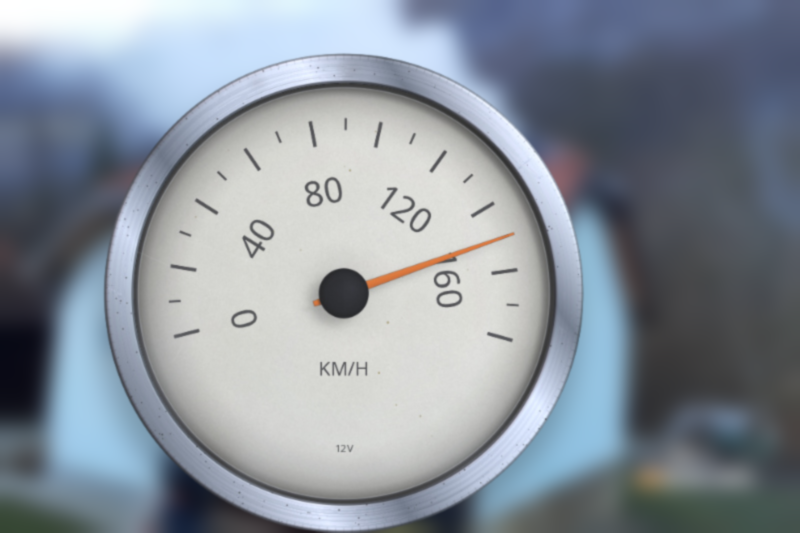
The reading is 150 km/h
